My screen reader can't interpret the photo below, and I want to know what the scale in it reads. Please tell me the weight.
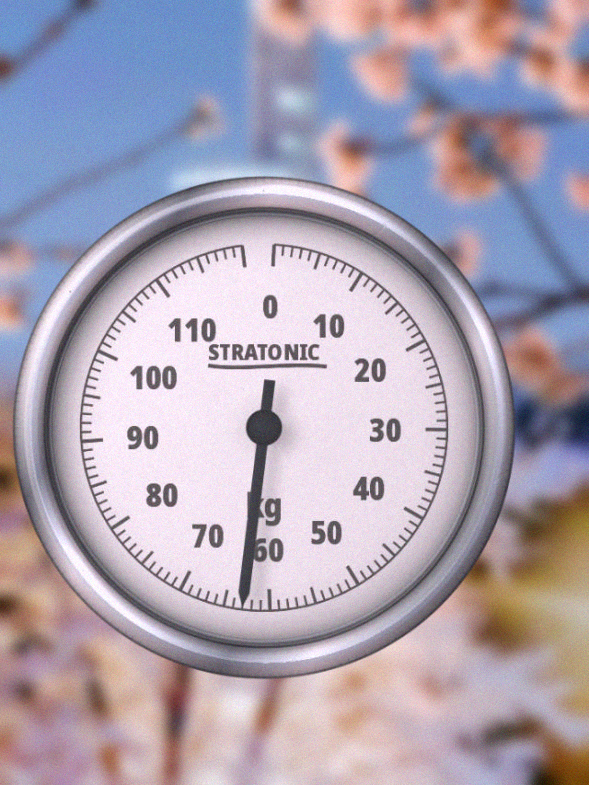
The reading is 63 kg
